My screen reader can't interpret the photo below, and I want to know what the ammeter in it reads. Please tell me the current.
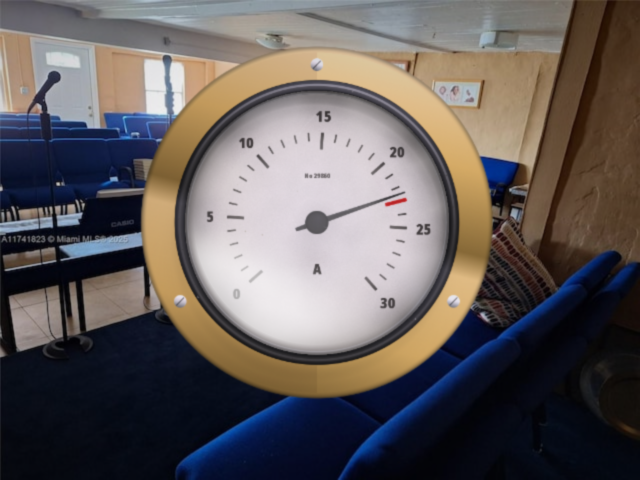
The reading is 22.5 A
